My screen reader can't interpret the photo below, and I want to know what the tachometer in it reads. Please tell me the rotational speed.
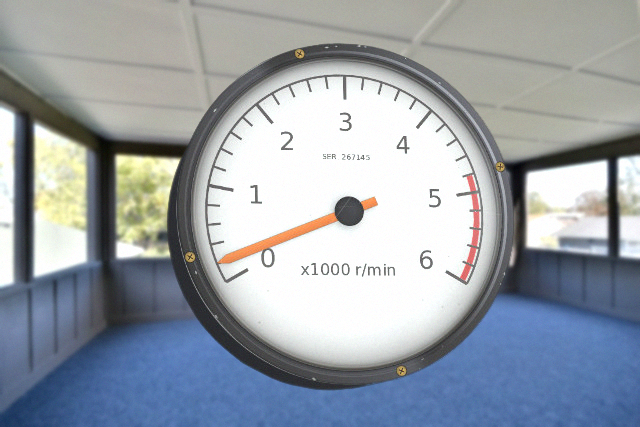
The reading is 200 rpm
